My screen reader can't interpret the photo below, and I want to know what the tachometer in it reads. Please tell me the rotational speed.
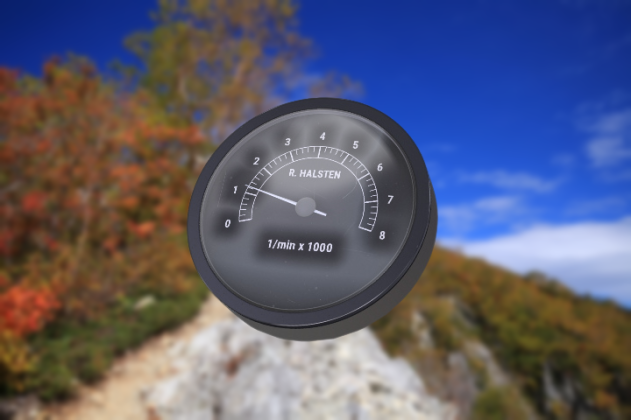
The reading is 1200 rpm
